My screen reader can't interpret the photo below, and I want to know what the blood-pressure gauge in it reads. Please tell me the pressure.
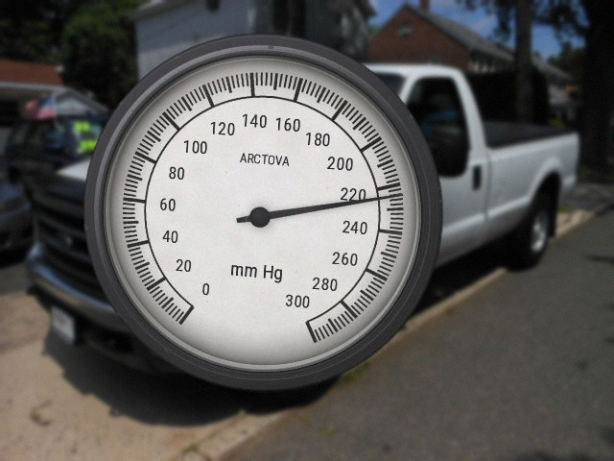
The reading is 224 mmHg
